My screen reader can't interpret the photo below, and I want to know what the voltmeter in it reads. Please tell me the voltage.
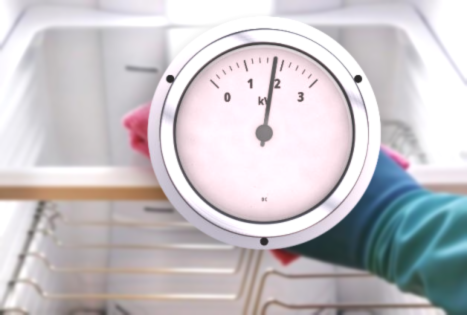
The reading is 1.8 kV
